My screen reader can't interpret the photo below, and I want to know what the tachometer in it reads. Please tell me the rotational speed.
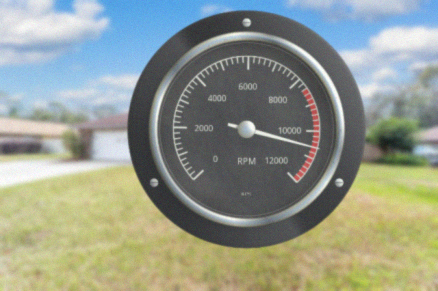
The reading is 10600 rpm
